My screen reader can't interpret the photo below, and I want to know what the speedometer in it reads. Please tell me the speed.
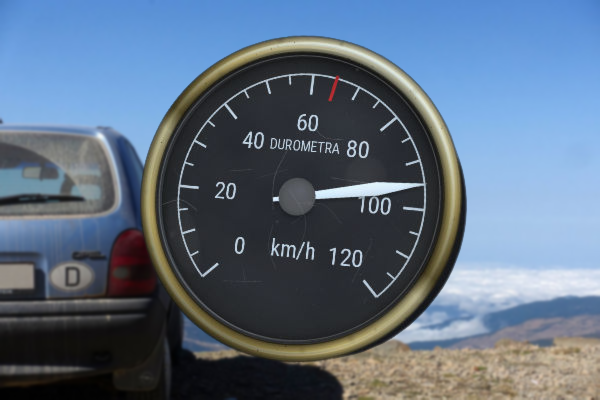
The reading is 95 km/h
